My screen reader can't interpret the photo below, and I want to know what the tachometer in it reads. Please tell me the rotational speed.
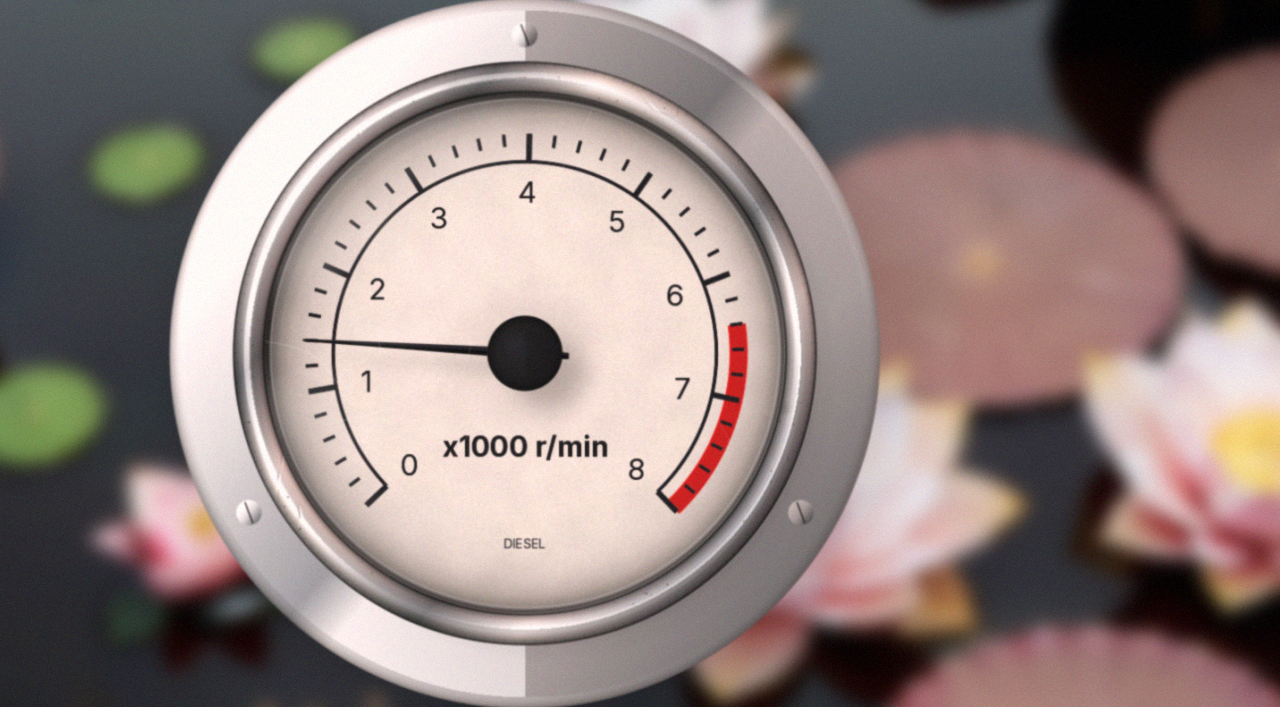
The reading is 1400 rpm
